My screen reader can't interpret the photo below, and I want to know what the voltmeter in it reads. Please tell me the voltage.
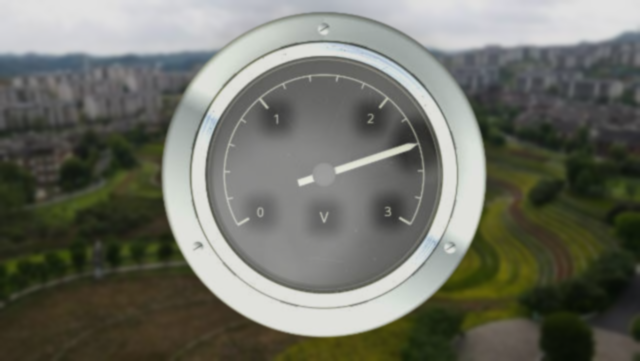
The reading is 2.4 V
